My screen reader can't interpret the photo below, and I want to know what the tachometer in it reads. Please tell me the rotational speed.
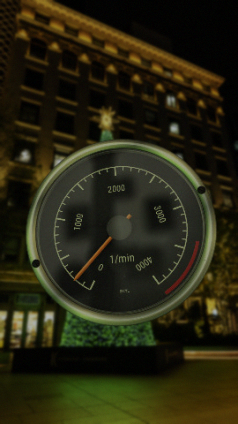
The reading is 200 rpm
